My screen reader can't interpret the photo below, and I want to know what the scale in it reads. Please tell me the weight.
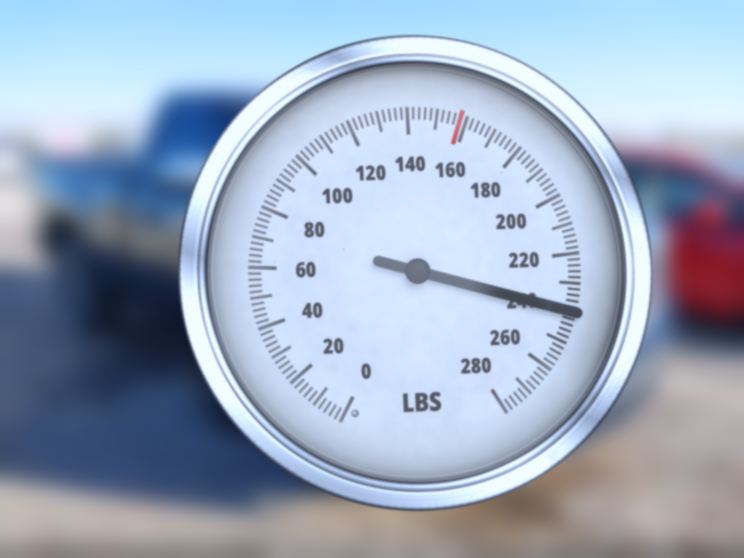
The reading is 240 lb
